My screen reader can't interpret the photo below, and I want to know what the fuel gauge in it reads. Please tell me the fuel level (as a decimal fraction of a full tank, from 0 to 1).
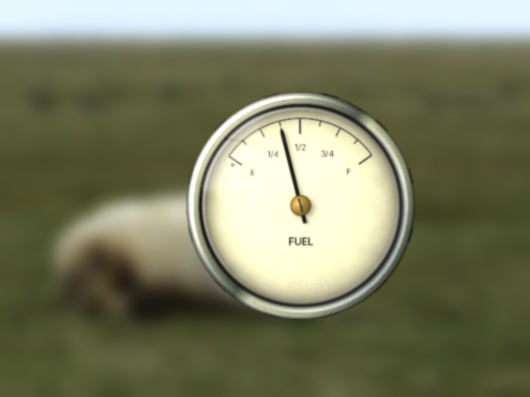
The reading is 0.375
